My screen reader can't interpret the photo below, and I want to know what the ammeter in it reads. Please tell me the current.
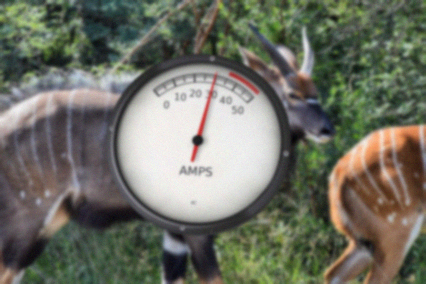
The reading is 30 A
